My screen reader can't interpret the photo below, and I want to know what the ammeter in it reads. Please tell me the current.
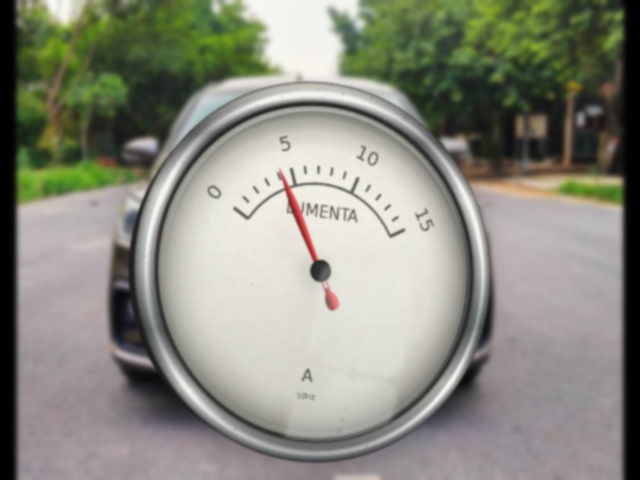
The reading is 4 A
